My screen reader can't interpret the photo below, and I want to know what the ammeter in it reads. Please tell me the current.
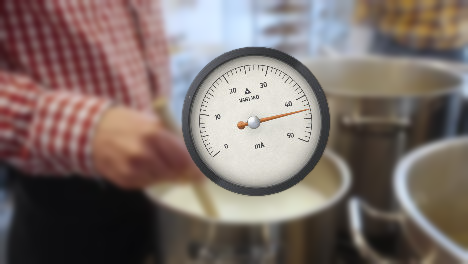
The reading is 43 mA
